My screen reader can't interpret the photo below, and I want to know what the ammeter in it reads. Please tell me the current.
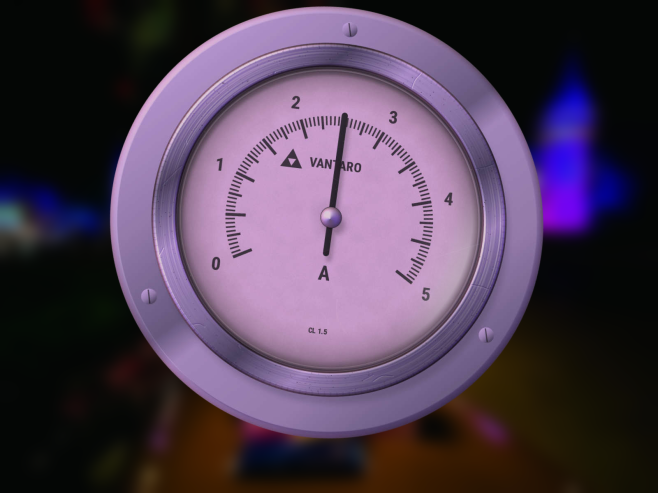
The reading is 2.5 A
